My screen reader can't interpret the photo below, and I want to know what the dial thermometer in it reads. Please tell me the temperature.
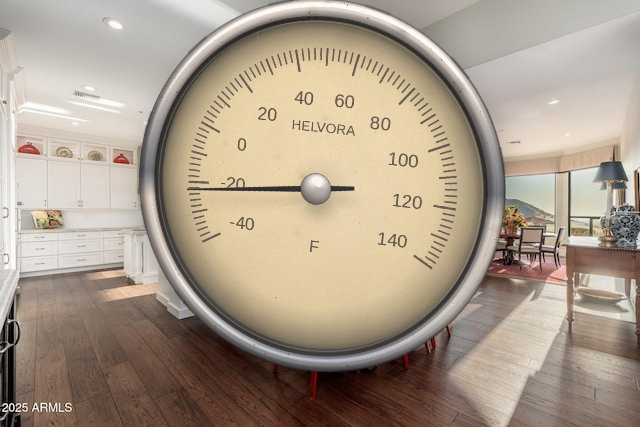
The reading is -22 °F
